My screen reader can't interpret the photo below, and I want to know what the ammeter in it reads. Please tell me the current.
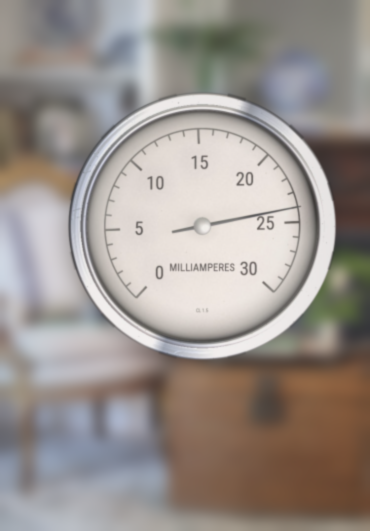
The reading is 24 mA
